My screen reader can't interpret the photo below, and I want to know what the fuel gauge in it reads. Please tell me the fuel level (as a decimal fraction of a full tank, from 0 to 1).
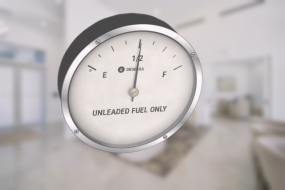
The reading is 0.5
